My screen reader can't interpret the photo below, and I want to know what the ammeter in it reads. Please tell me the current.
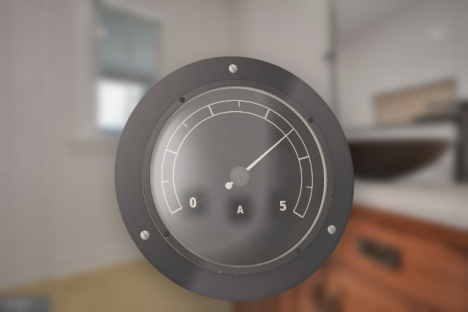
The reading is 3.5 A
